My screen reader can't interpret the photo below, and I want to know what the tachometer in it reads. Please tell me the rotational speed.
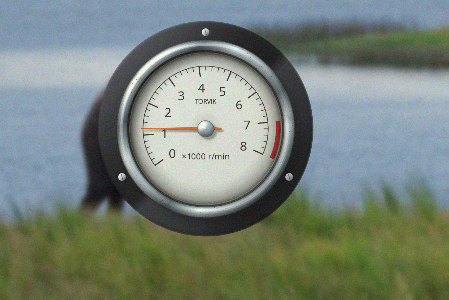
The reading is 1200 rpm
